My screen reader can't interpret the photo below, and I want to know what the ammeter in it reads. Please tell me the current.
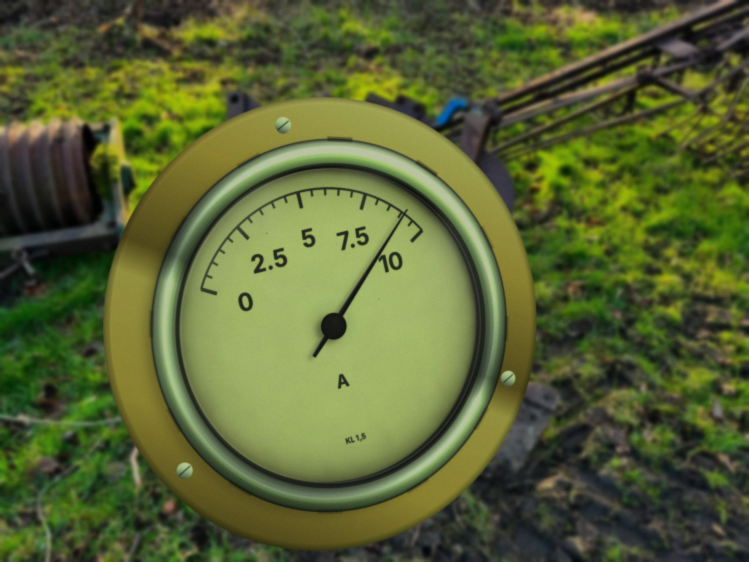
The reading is 9 A
